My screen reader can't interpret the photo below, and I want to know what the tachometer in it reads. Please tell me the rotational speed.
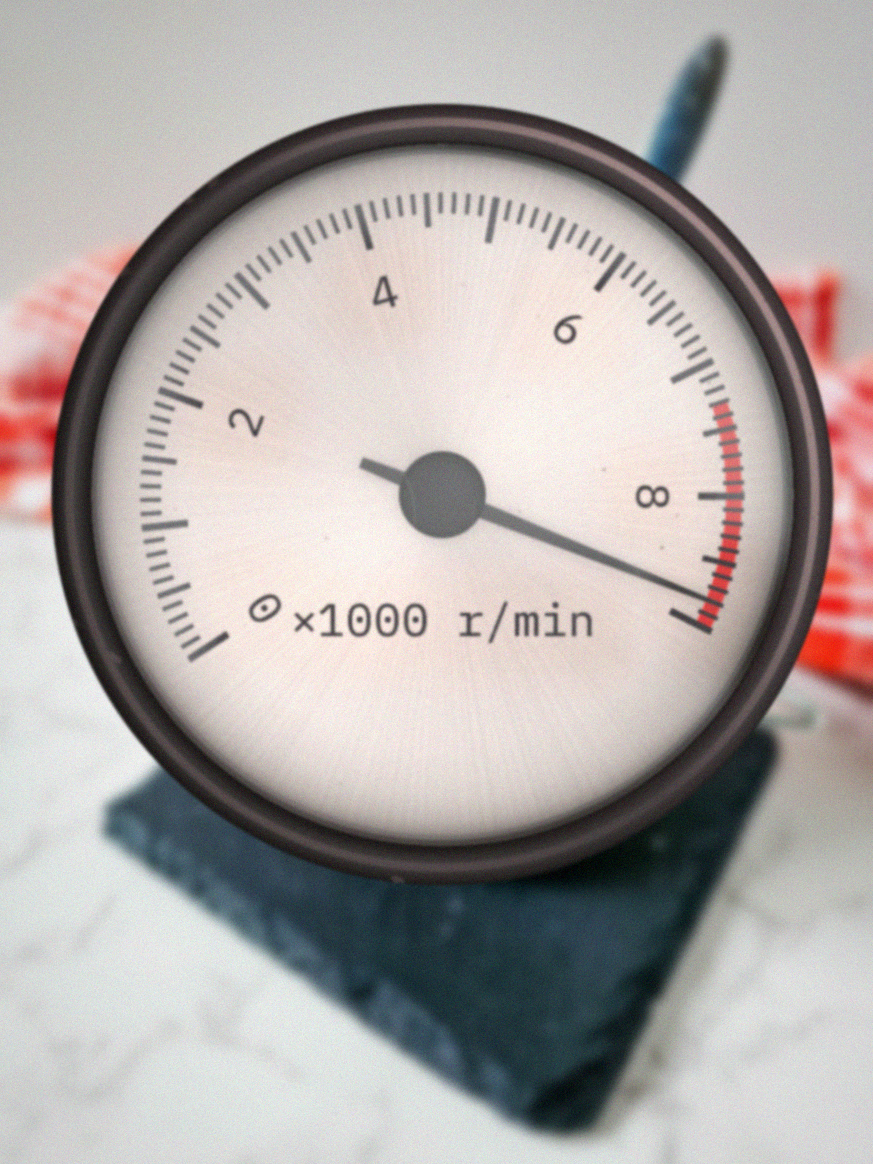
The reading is 8800 rpm
